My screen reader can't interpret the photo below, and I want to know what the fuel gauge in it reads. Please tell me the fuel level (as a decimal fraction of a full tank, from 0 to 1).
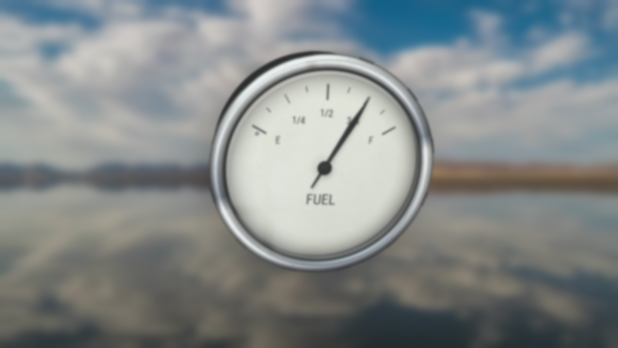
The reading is 0.75
